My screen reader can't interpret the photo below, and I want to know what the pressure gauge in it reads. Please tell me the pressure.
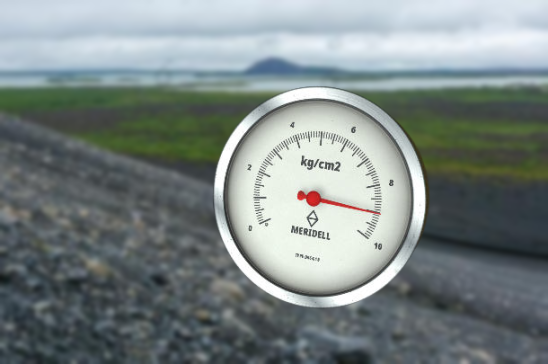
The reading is 9 kg/cm²
